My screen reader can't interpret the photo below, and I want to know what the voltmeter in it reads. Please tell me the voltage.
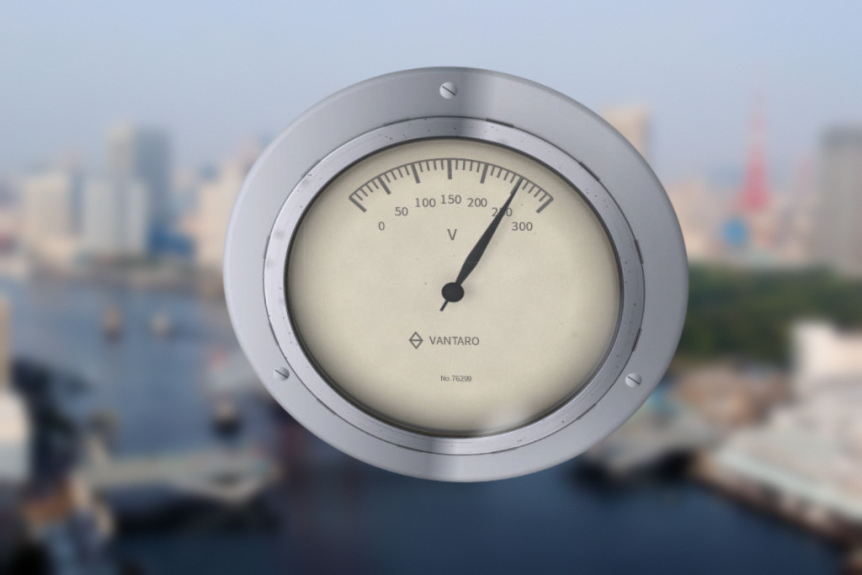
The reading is 250 V
